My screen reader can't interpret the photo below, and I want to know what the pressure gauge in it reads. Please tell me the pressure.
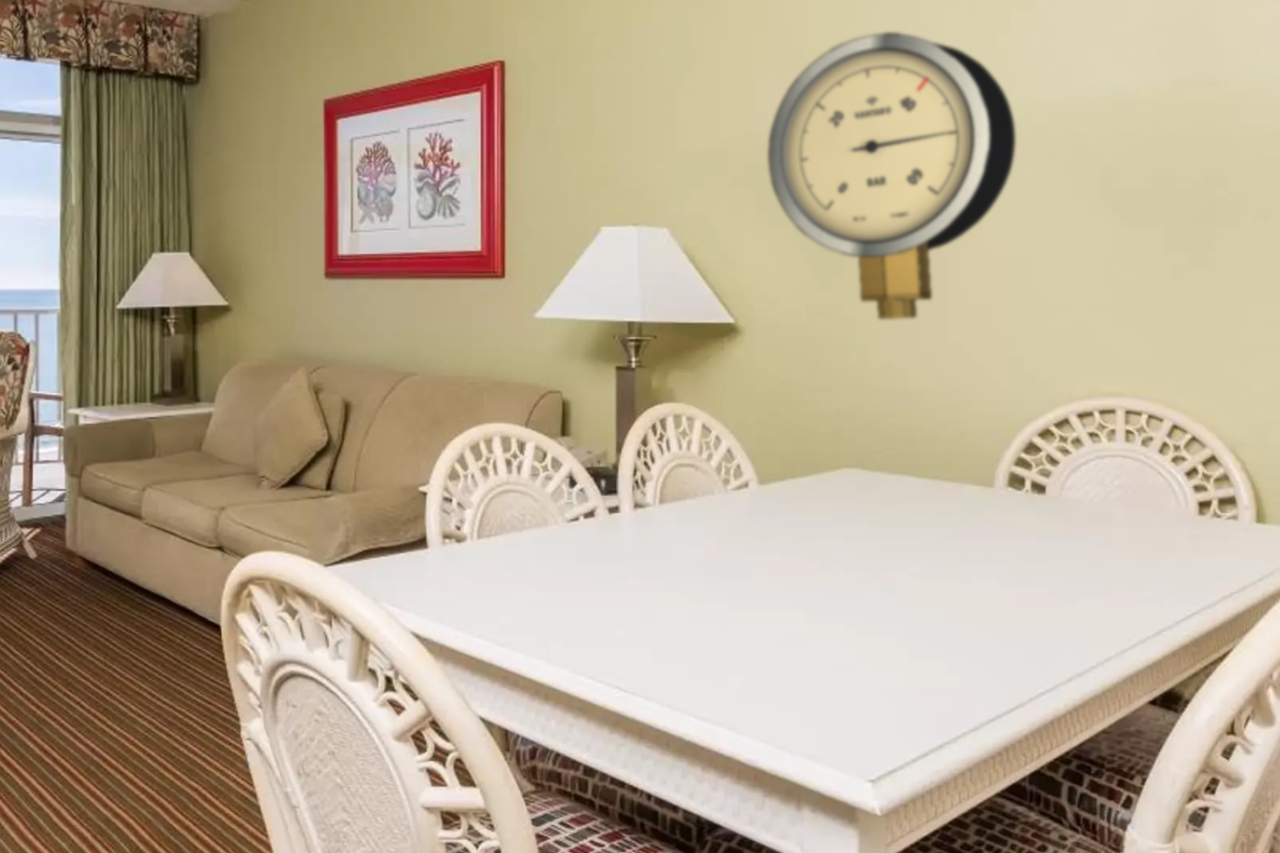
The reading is 50 bar
